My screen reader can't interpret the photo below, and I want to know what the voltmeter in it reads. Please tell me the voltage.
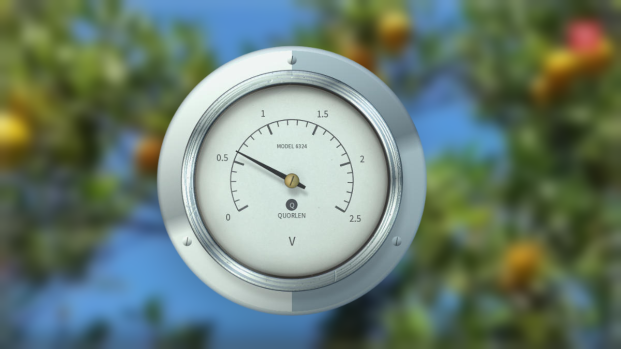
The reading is 0.6 V
